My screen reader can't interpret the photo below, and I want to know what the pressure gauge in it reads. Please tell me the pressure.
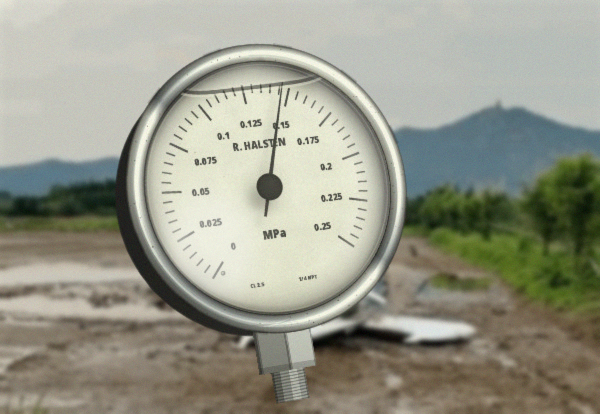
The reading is 0.145 MPa
